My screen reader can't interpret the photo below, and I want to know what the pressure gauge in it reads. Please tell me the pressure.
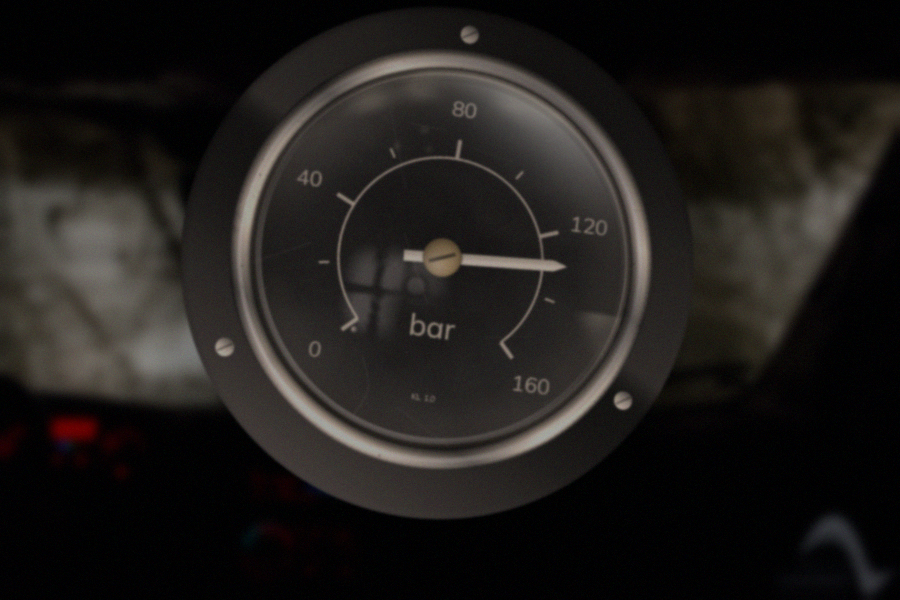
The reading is 130 bar
